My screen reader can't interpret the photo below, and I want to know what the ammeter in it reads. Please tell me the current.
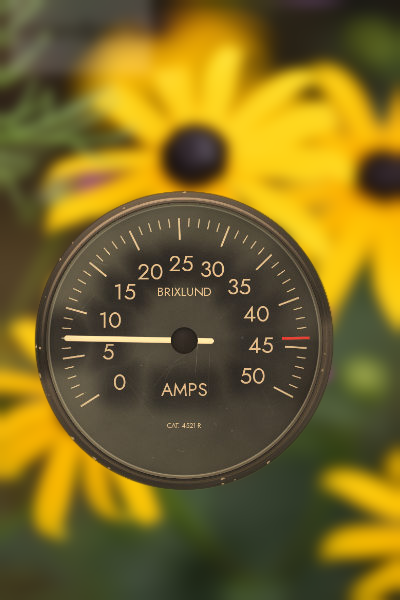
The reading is 7 A
